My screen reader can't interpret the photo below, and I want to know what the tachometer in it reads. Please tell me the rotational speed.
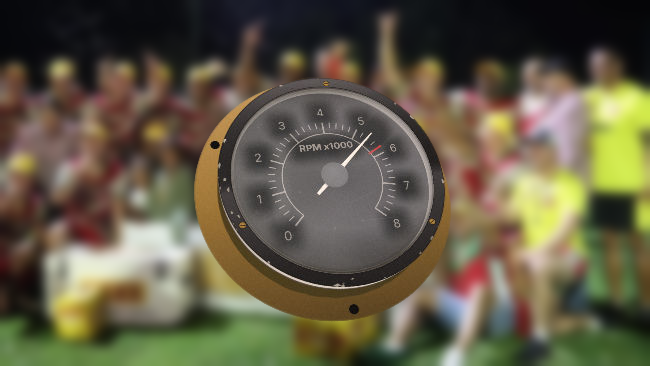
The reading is 5400 rpm
